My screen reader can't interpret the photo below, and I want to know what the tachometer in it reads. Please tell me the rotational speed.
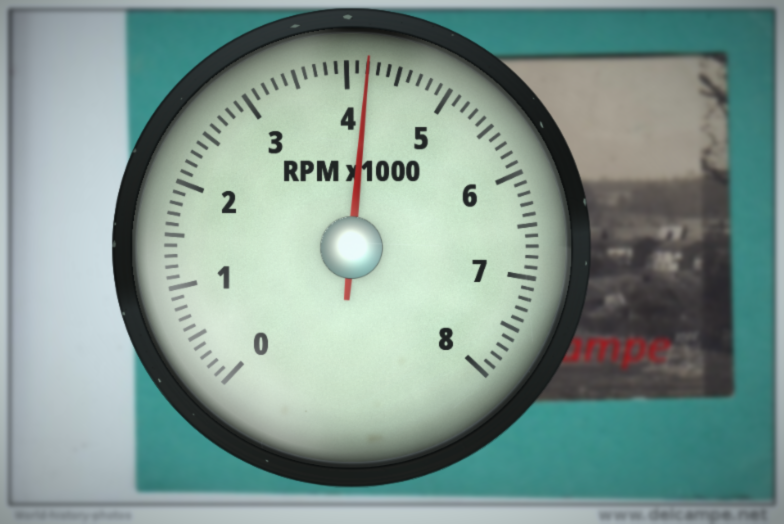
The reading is 4200 rpm
